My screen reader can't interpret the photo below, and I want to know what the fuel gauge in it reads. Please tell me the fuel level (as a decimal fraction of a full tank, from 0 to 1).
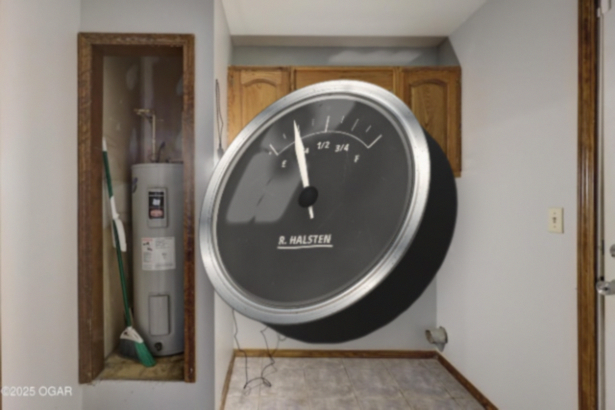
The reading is 0.25
